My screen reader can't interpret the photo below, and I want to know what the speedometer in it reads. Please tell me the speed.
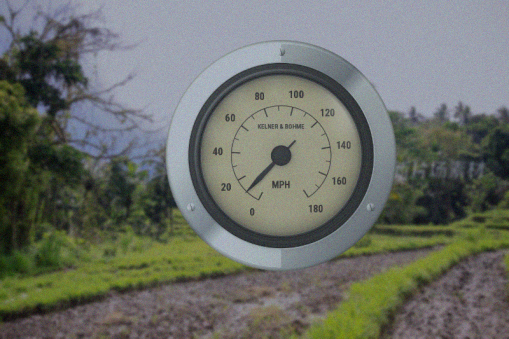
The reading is 10 mph
